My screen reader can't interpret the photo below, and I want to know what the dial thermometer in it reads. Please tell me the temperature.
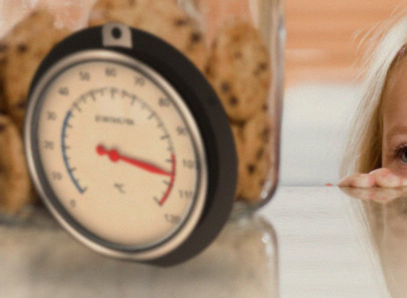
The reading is 105 °C
